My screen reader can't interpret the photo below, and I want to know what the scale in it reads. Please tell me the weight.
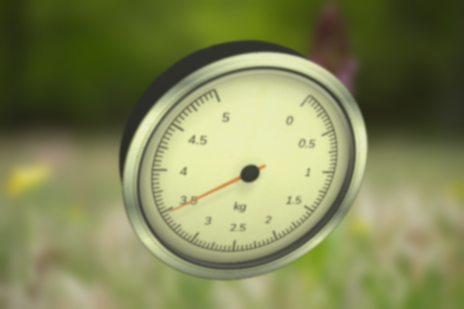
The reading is 3.5 kg
